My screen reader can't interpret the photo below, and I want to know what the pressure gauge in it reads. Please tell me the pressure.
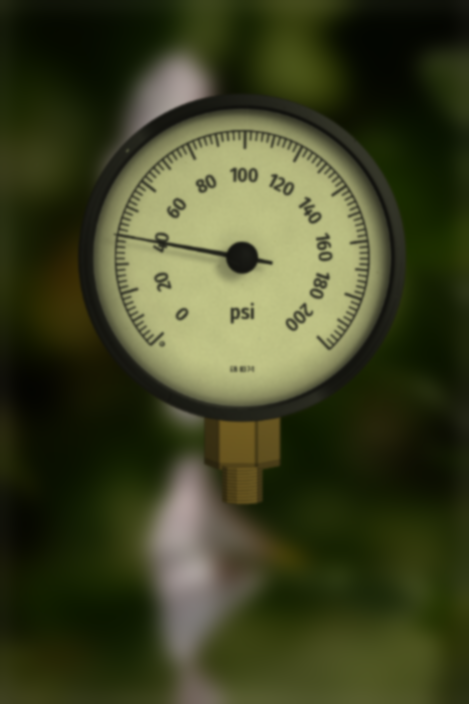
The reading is 40 psi
